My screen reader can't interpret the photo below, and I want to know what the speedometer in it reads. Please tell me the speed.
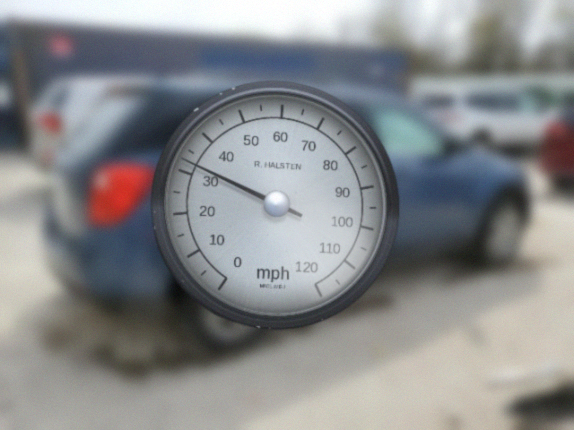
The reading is 32.5 mph
